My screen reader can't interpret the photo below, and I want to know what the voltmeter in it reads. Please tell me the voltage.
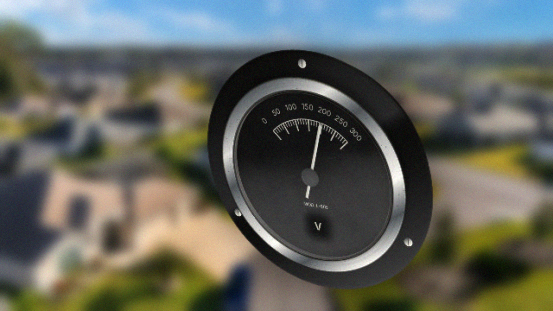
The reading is 200 V
